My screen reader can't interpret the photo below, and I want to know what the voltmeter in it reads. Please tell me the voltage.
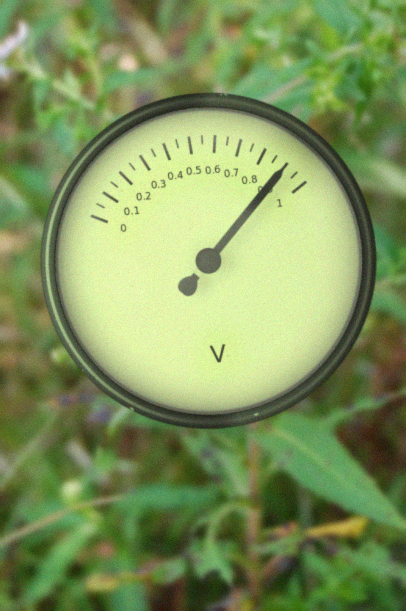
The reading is 0.9 V
